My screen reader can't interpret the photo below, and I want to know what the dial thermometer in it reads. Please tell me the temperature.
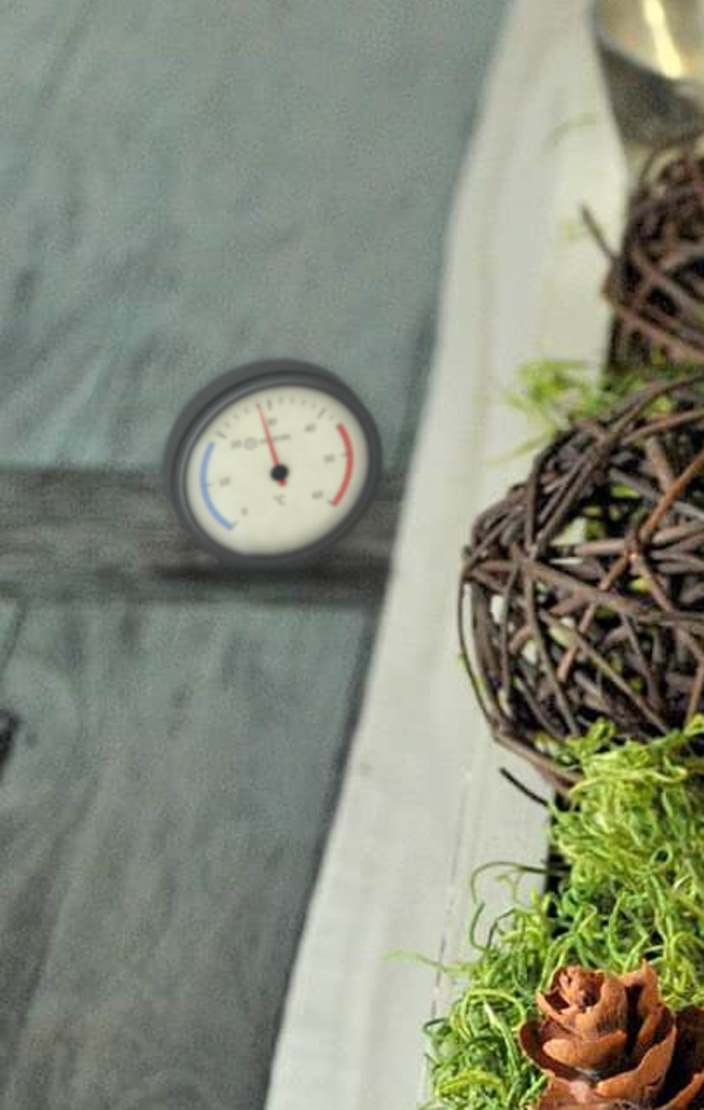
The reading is 28 °C
